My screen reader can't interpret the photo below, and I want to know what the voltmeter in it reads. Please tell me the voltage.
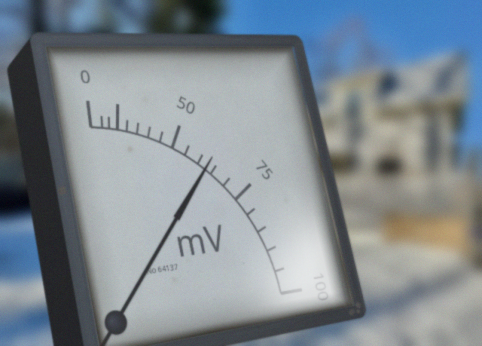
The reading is 62.5 mV
